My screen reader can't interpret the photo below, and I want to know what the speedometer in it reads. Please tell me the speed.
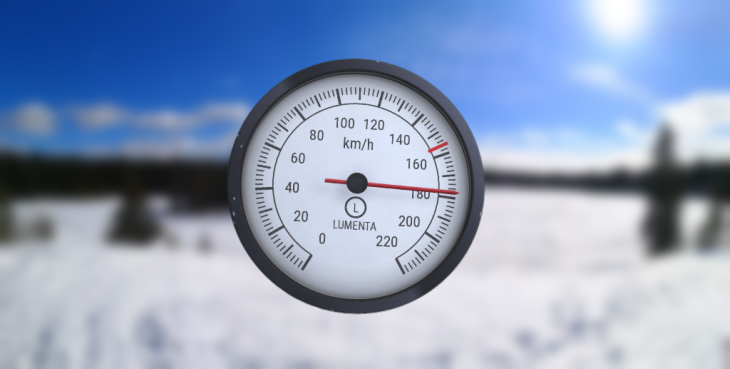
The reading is 178 km/h
